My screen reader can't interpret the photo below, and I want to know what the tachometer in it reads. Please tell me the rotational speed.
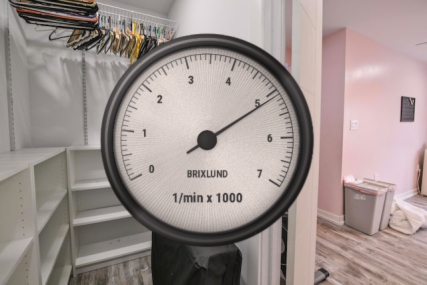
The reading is 5100 rpm
